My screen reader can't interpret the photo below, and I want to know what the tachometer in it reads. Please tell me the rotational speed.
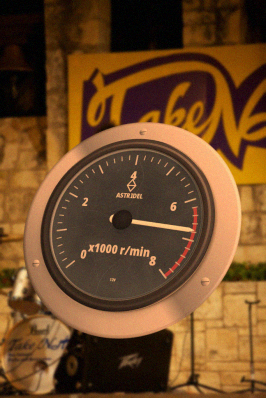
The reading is 6800 rpm
